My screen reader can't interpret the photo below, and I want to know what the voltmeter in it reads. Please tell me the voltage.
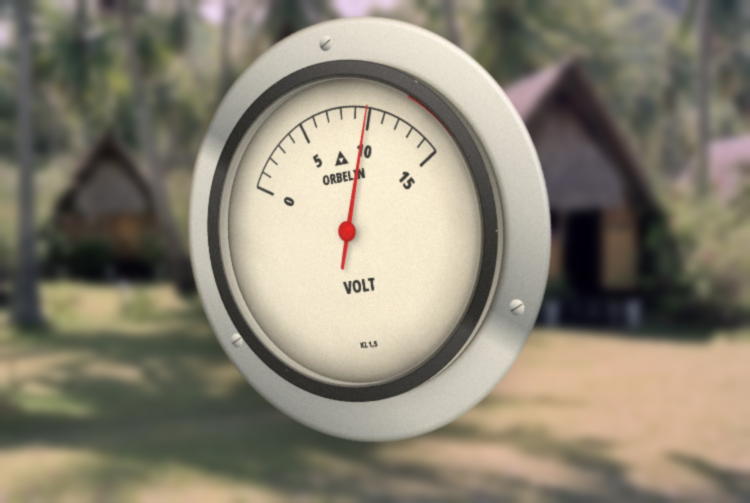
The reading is 10 V
